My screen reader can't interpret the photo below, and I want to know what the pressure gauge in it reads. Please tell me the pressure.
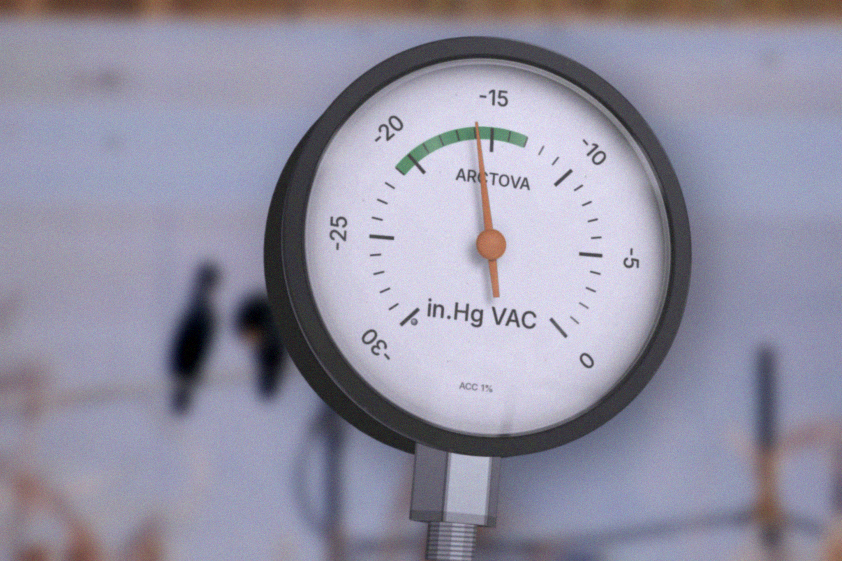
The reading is -16 inHg
